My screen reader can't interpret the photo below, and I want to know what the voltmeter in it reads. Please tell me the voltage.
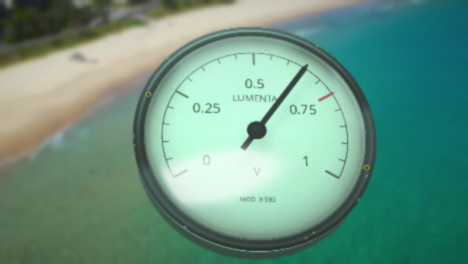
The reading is 0.65 V
